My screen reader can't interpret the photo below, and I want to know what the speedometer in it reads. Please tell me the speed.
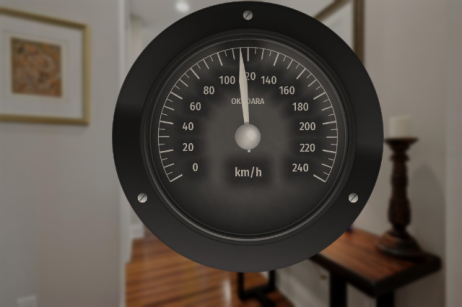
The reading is 115 km/h
